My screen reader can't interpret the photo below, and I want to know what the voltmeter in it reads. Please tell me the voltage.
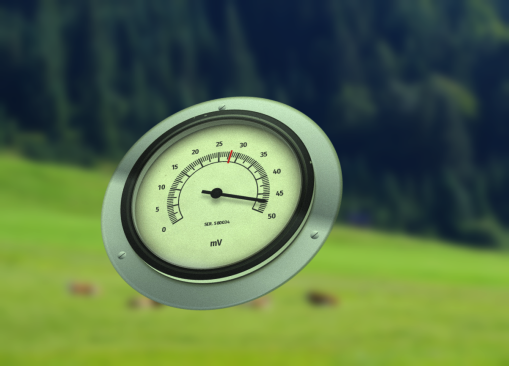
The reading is 47.5 mV
